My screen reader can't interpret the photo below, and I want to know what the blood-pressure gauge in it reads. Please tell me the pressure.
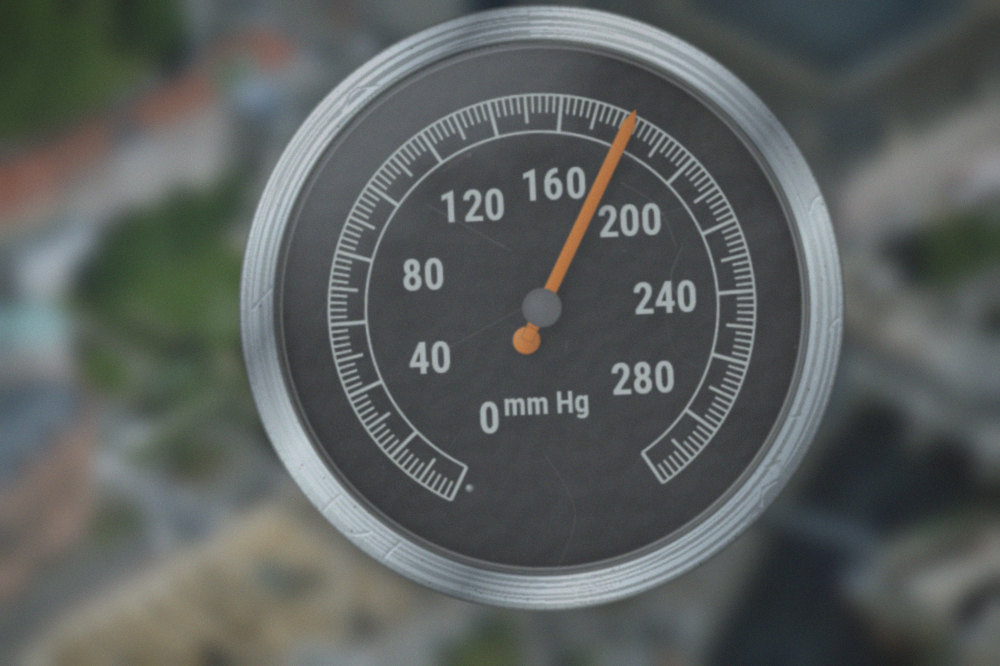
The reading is 180 mmHg
